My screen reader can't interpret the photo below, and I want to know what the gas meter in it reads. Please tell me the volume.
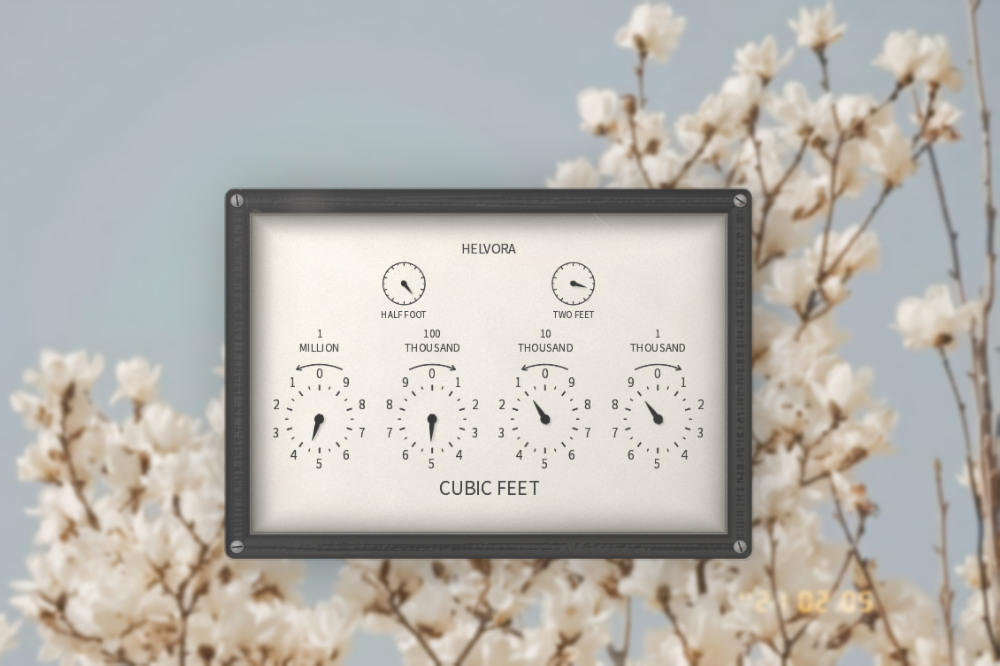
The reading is 450900 ft³
